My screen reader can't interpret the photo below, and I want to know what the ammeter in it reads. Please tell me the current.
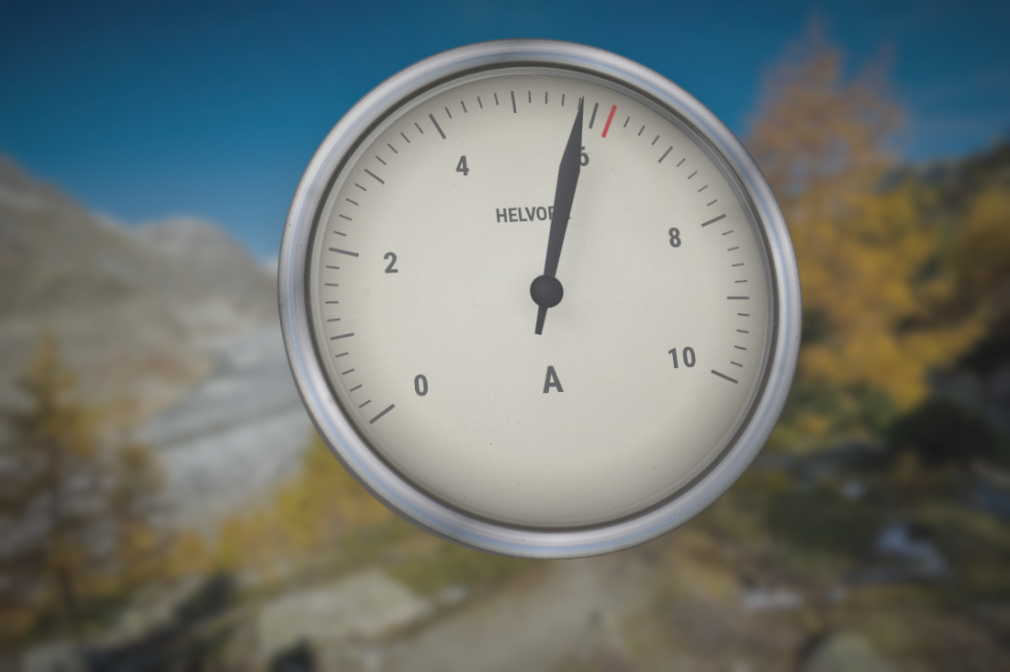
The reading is 5.8 A
